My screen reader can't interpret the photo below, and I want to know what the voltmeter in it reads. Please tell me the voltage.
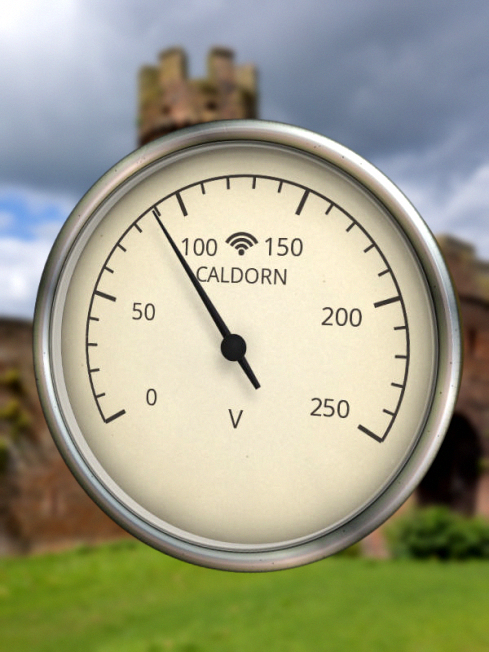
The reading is 90 V
